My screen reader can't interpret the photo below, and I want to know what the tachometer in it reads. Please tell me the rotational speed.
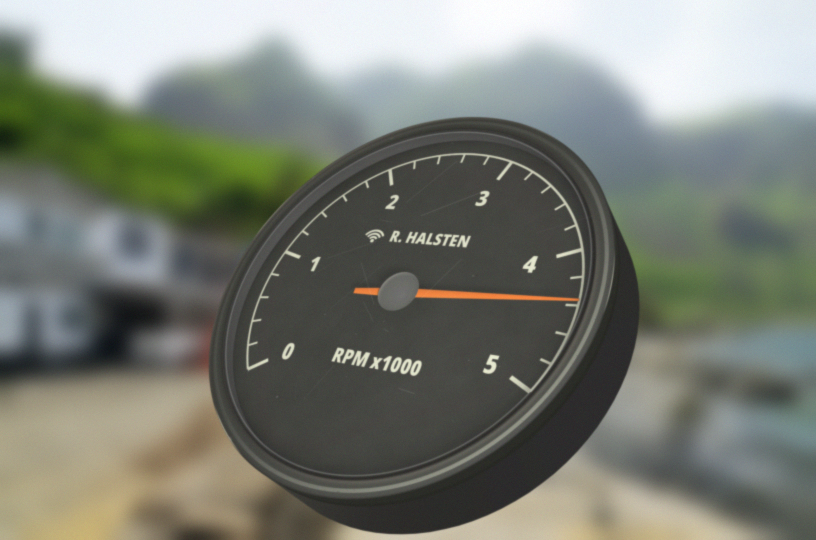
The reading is 4400 rpm
